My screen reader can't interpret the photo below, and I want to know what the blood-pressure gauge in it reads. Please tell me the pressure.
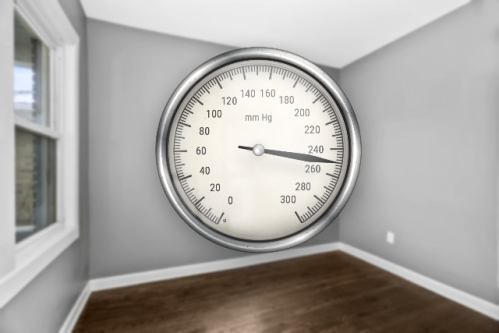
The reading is 250 mmHg
